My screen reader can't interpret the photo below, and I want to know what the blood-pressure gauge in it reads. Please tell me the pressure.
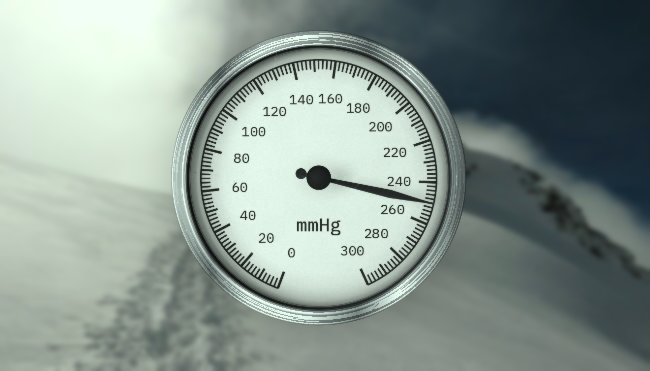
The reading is 250 mmHg
